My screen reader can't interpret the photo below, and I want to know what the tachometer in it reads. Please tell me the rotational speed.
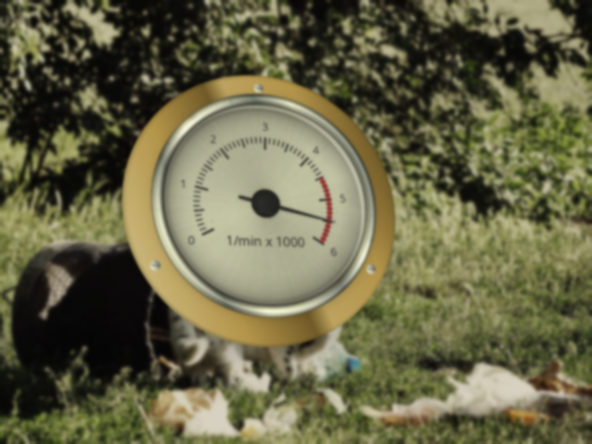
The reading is 5500 rpm
